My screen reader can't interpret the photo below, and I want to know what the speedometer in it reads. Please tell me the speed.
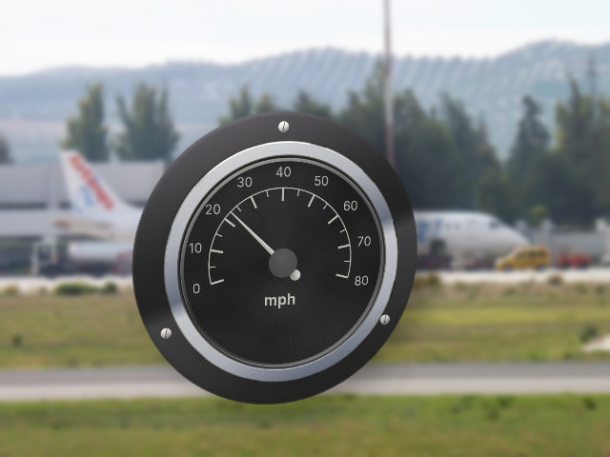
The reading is 22.5 mph
